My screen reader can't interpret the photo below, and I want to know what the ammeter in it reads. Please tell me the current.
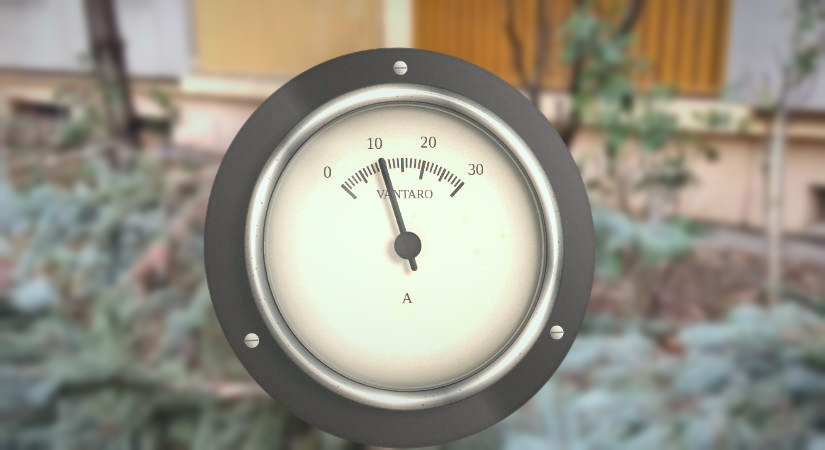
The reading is 10 A
